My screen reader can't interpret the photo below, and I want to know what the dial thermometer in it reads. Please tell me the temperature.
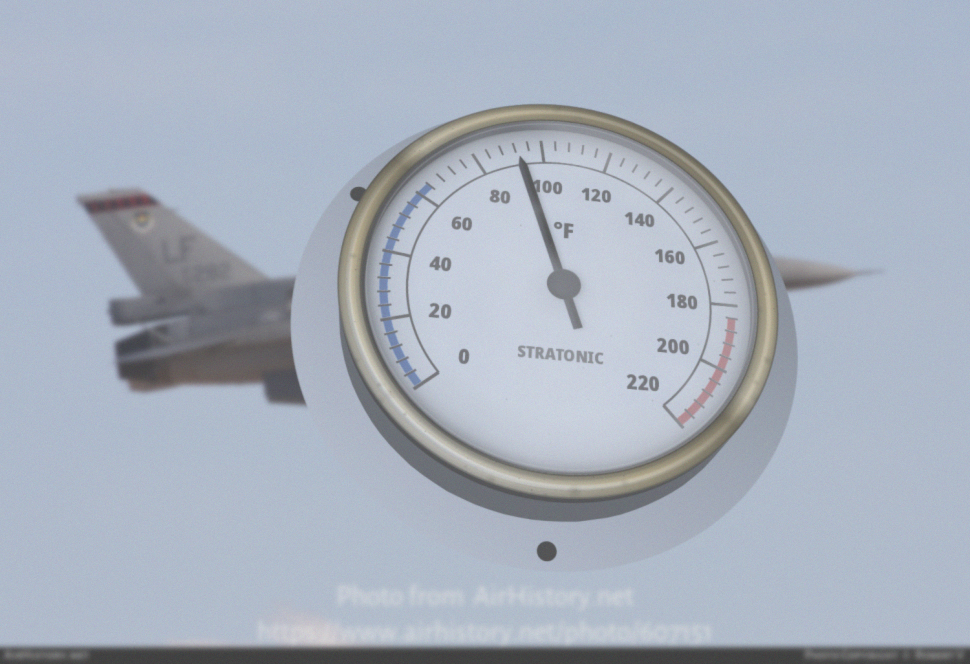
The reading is 92 °F
